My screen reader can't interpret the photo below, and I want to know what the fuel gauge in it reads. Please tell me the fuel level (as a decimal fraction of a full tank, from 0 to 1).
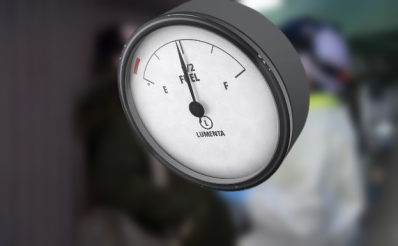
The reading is 0.5
